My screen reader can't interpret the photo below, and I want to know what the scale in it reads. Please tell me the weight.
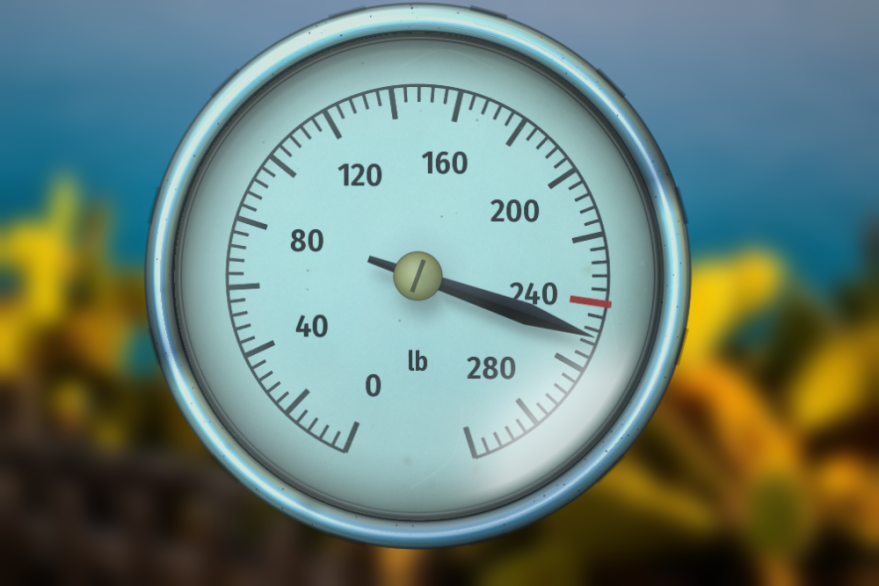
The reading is 250 lb
